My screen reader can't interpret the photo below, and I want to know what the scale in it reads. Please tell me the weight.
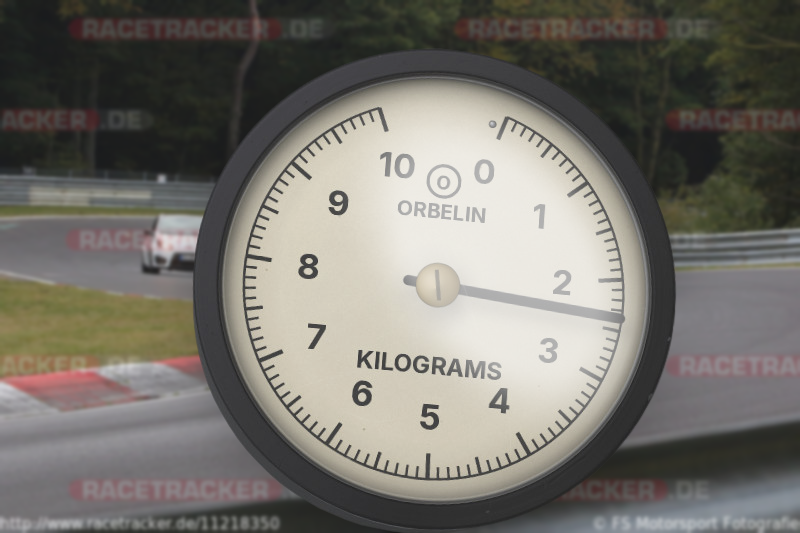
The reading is 2.4 kg
